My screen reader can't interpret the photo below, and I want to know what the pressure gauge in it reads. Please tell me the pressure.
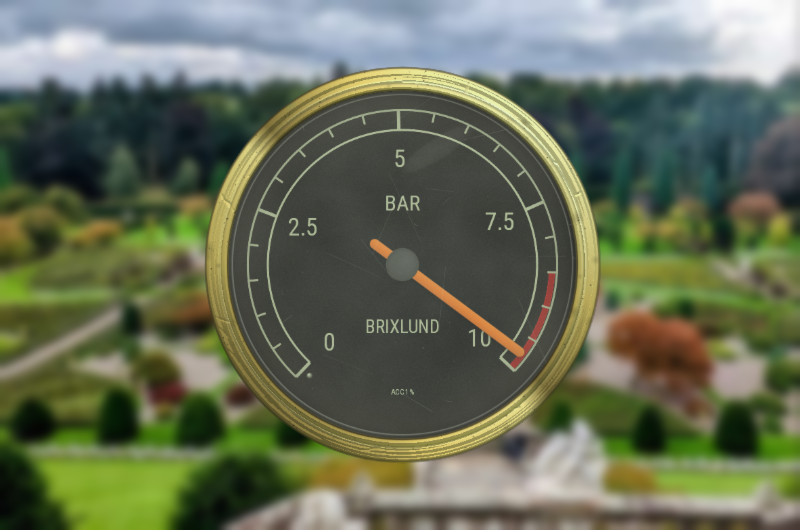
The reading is 9.75 bar
